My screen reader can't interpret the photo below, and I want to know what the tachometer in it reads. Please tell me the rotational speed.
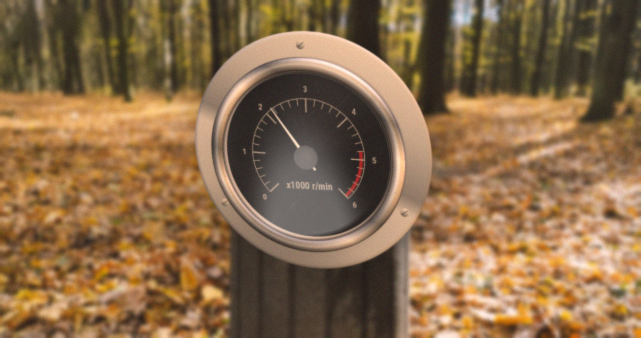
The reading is 2200 rpm
